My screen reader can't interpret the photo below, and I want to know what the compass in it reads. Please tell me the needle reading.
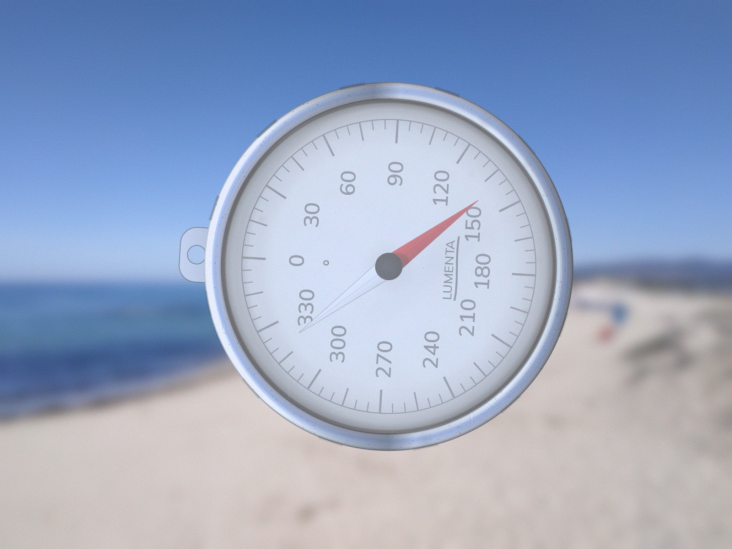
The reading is 140 °
